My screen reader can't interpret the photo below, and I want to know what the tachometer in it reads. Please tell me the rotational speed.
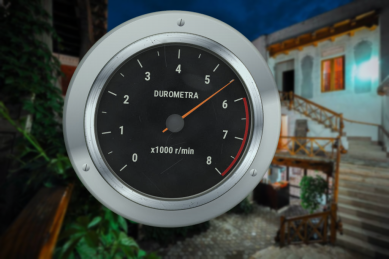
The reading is 5500 rpm
